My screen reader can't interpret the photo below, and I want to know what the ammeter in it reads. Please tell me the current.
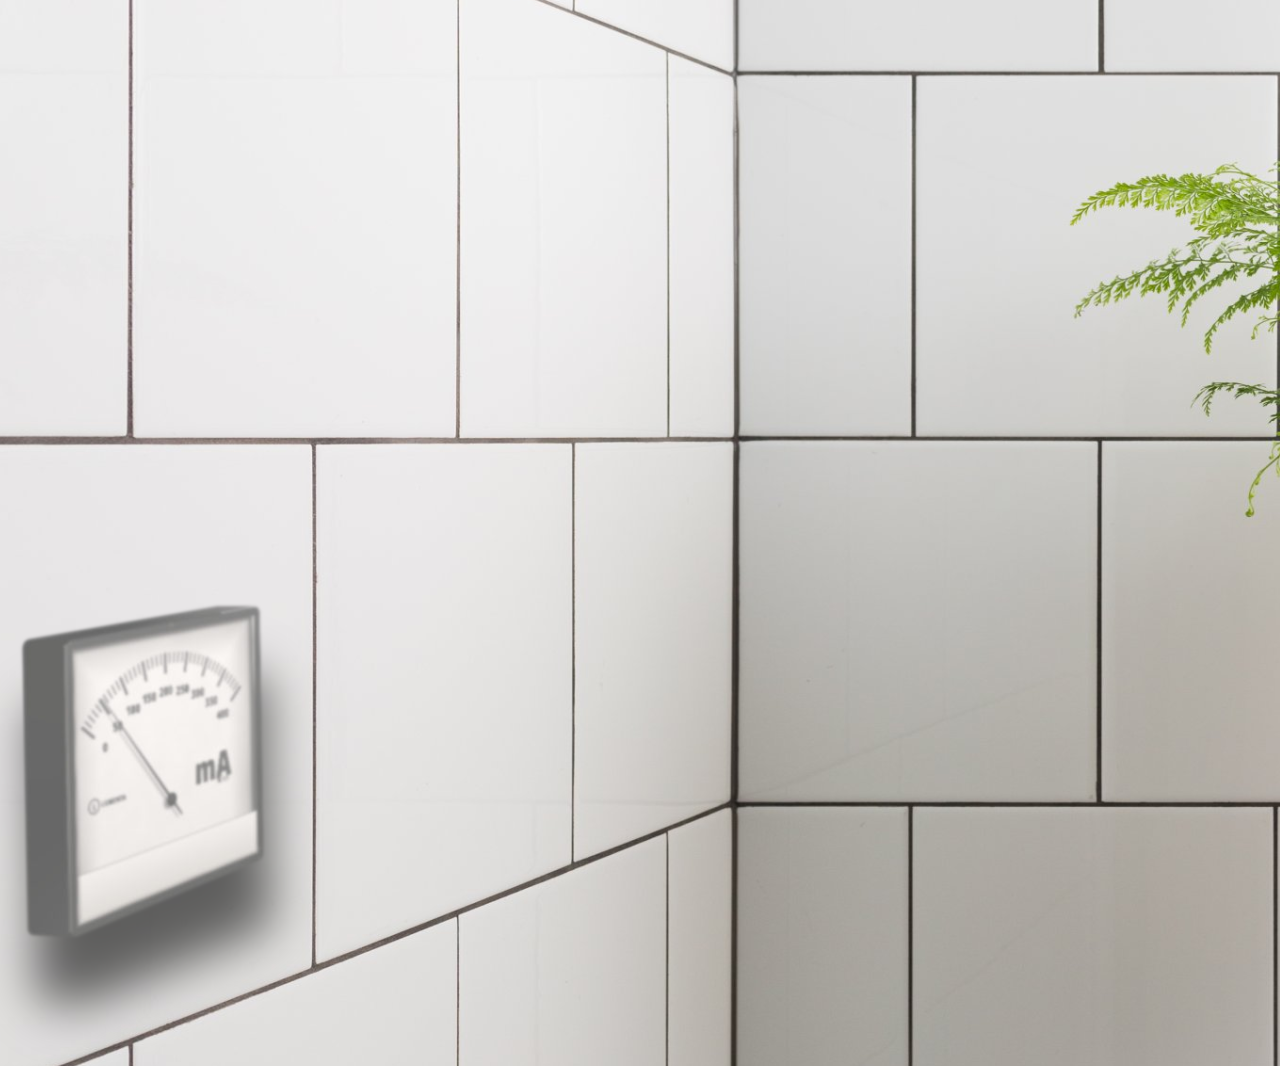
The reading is 50 mA
